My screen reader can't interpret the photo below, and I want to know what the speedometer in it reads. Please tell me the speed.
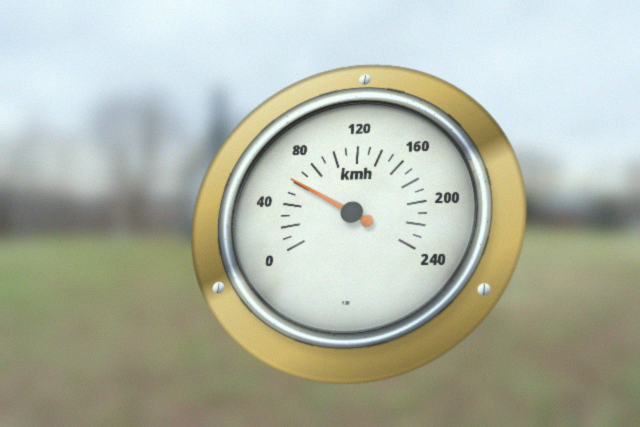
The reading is 60 km/h
